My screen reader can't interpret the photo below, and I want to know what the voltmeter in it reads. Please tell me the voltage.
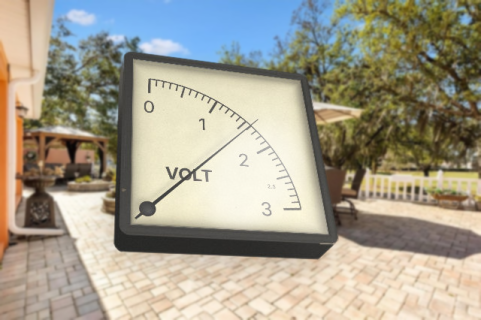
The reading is 1.6 V
